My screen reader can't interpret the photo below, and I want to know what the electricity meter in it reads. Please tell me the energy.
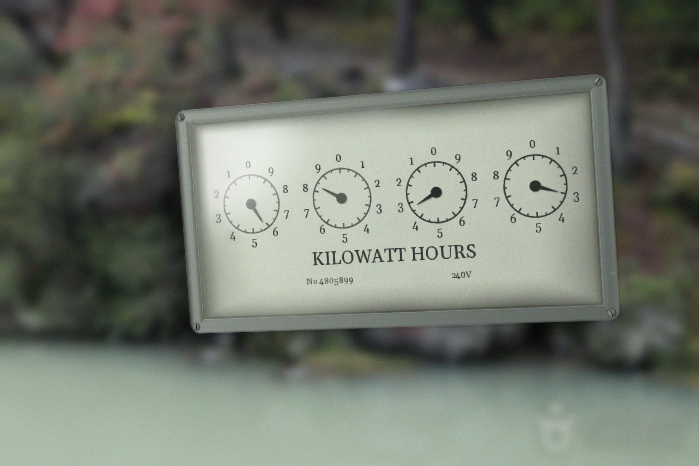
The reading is 5833 kWh
